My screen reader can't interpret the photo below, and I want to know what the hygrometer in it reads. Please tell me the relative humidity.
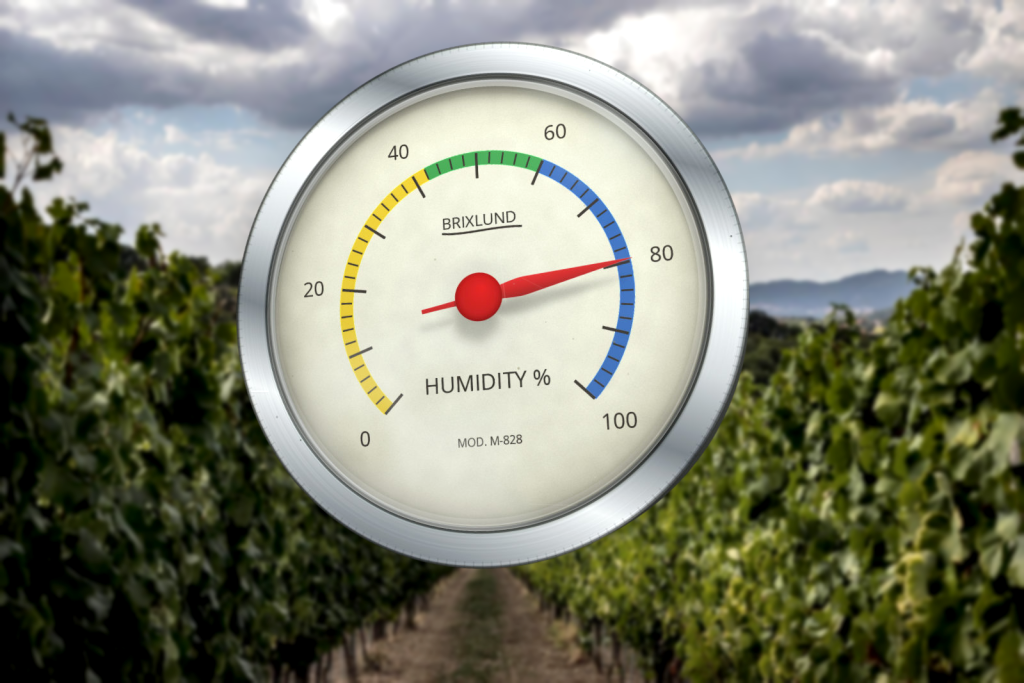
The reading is 80 %
